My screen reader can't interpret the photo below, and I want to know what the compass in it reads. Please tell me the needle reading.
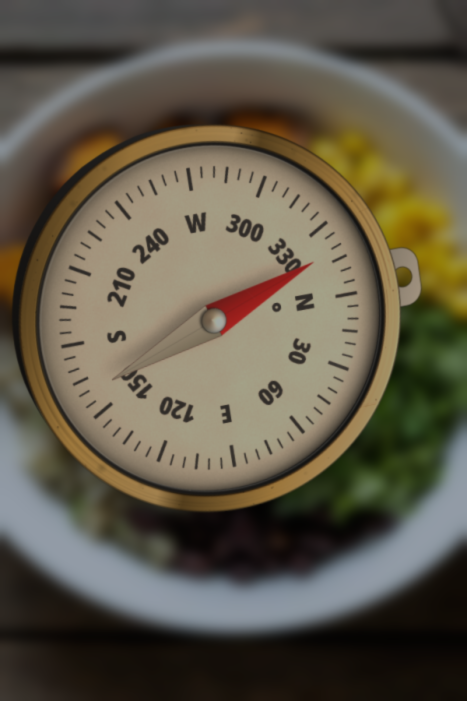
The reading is 340 °
